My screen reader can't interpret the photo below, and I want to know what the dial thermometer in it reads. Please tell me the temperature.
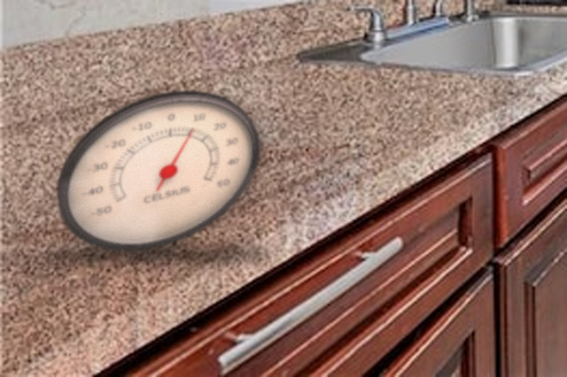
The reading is 10 °C
